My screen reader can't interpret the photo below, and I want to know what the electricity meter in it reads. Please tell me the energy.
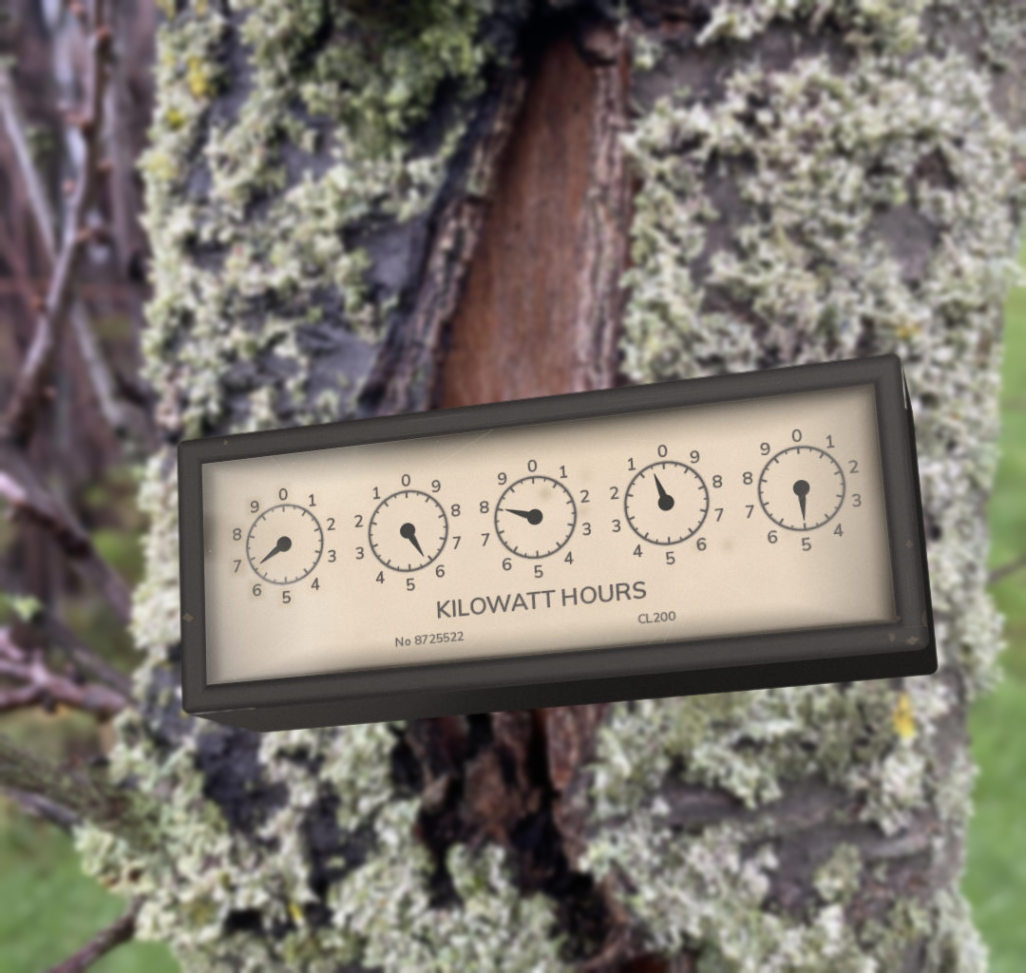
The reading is 65805 kWh
